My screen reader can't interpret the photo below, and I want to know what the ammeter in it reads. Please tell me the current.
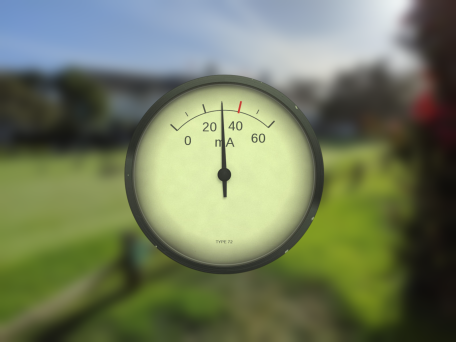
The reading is 30 mA
